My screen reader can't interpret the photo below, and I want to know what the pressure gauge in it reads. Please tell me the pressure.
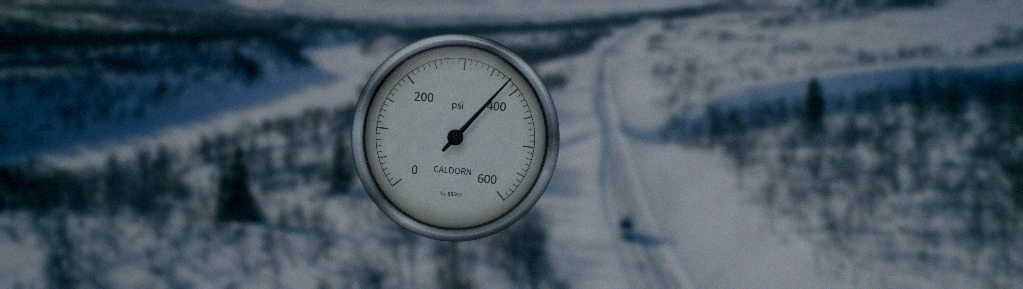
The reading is 380 psi
